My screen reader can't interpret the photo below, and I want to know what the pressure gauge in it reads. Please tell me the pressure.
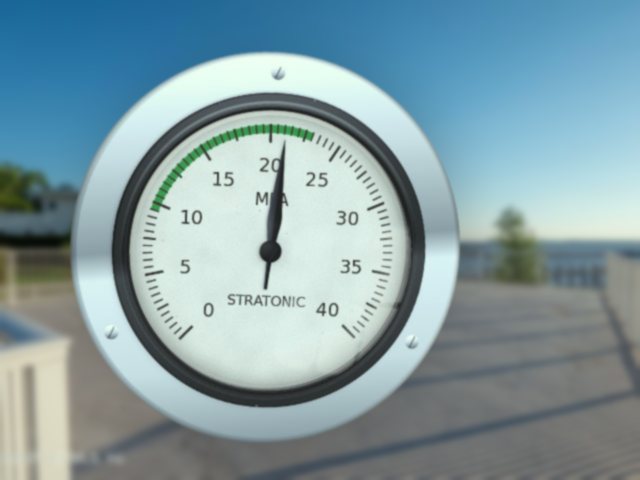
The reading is 21 MPa
